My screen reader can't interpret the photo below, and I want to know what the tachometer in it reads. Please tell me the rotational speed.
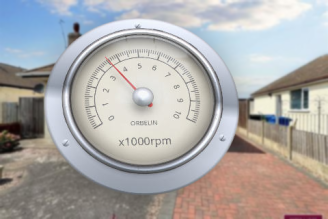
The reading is 3500 rpm
